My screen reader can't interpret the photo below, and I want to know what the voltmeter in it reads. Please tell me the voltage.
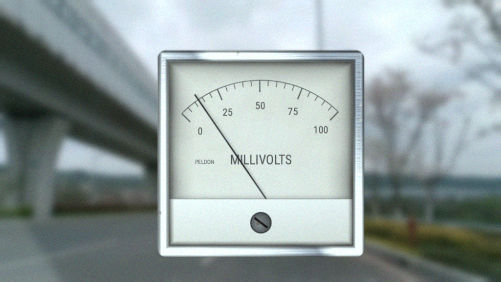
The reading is 12.5 mV
